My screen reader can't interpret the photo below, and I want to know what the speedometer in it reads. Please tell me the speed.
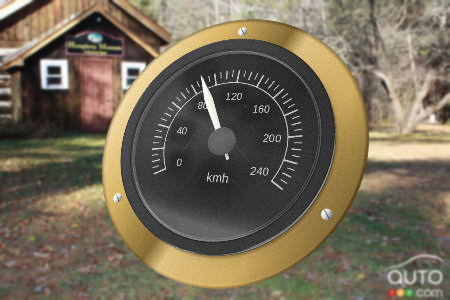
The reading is 90 km/h
